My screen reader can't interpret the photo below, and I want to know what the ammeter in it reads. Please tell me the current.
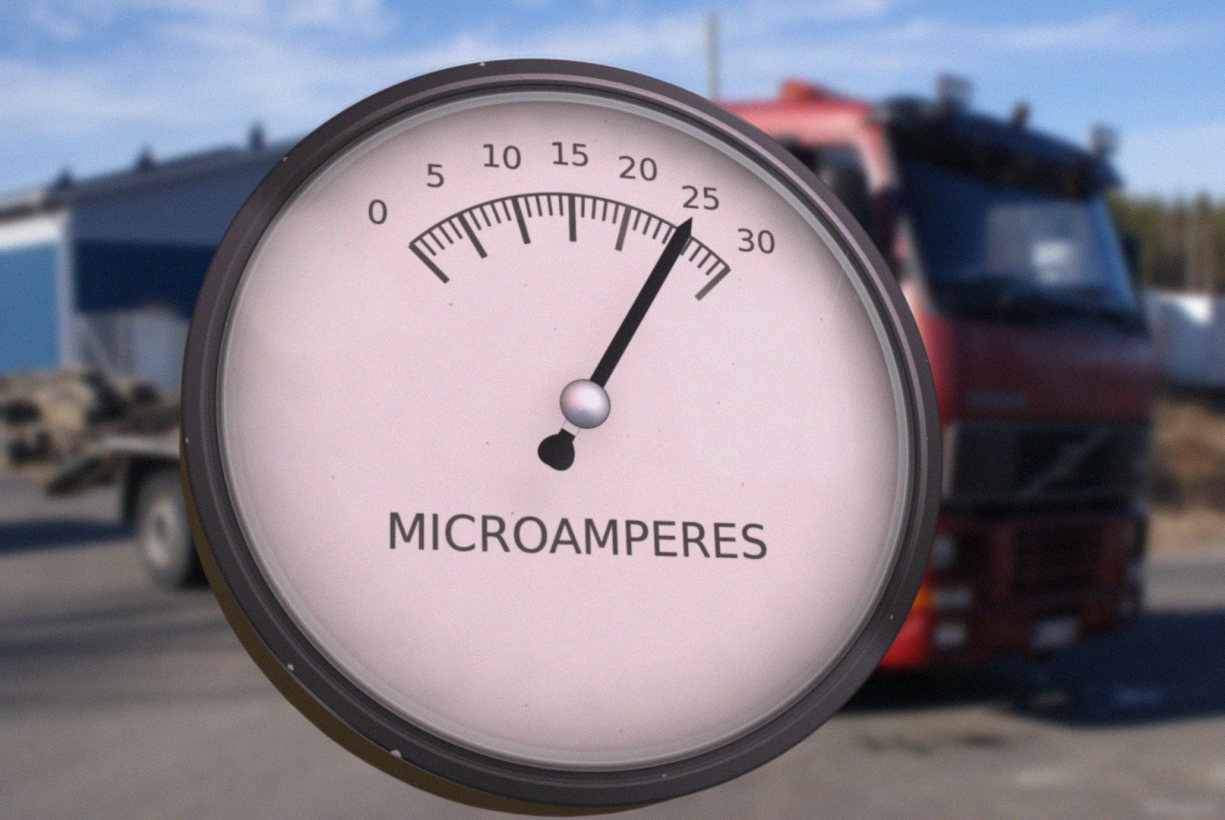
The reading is 25 µA
